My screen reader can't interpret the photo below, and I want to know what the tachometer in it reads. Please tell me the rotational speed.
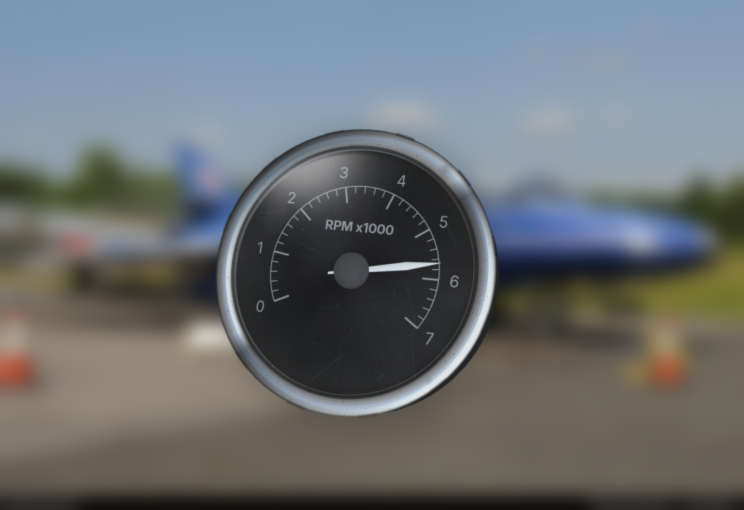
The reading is 5700 rpm
